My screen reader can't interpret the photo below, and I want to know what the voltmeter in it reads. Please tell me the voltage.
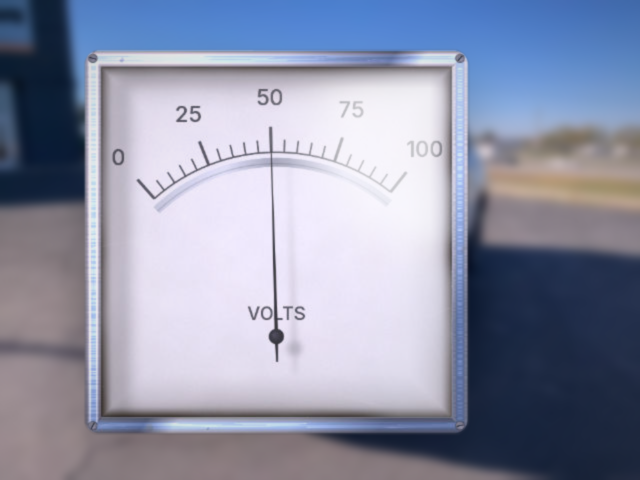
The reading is 50 V
